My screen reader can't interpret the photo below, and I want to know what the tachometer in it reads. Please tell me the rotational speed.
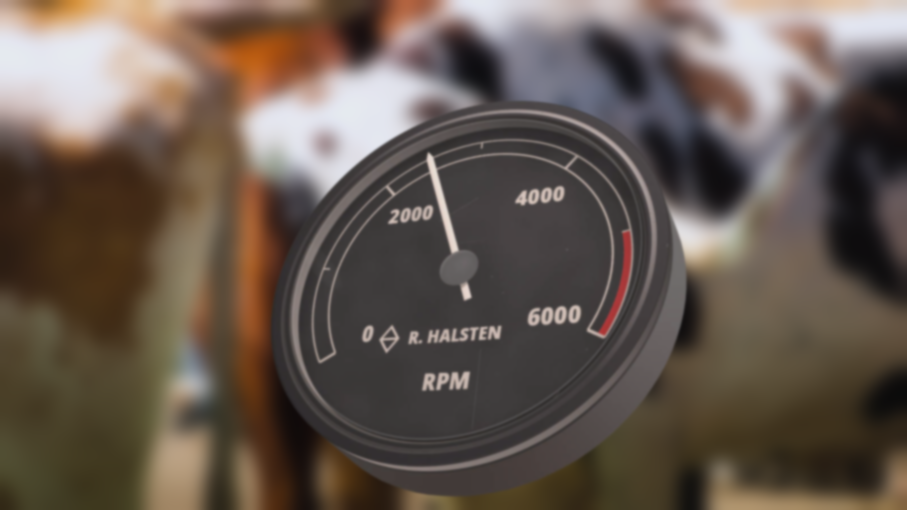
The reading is 2500 rpm
